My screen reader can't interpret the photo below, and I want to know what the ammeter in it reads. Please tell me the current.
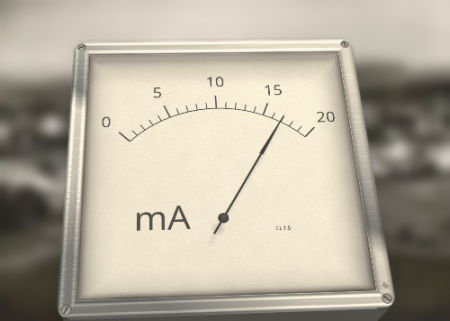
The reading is 17 mA
